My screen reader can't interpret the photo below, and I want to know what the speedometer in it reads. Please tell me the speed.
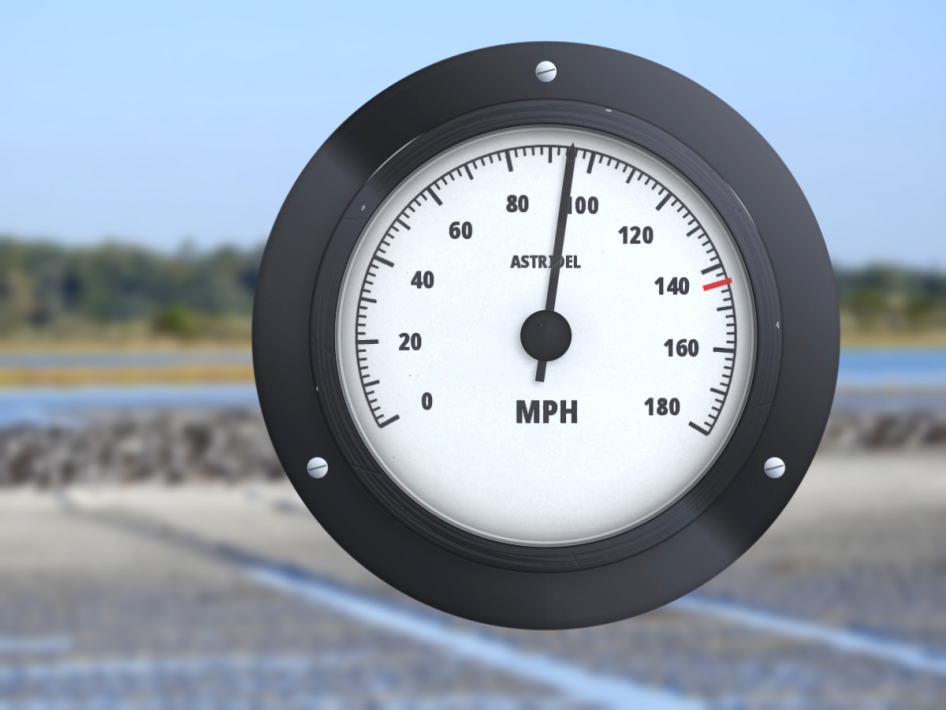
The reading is 95 mph
